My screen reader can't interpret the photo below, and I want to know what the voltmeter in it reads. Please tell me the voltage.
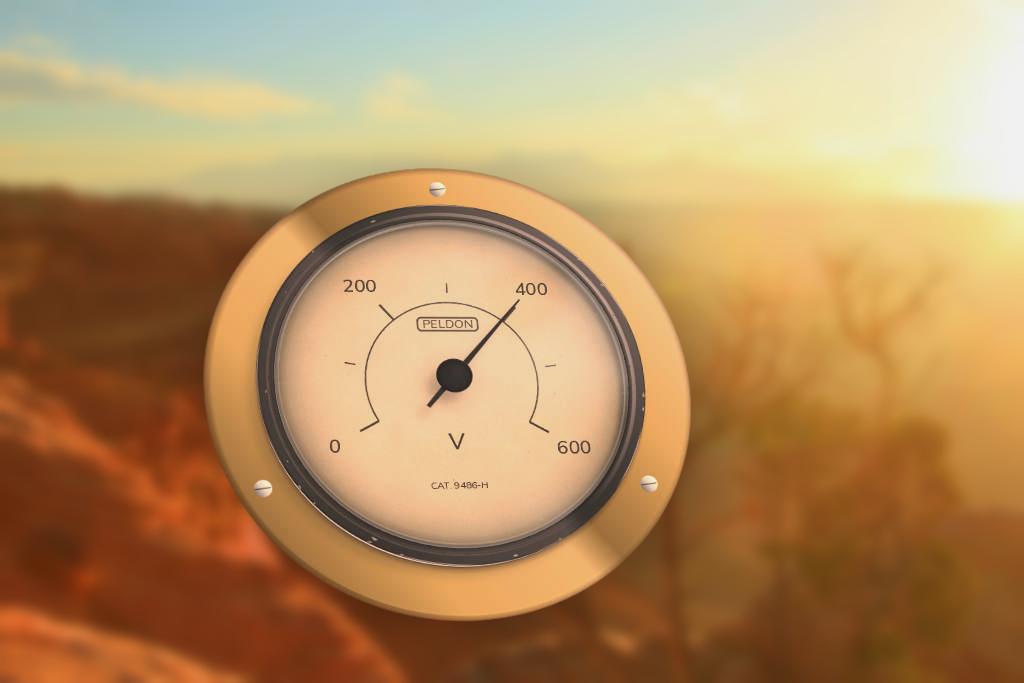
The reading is 400 V
